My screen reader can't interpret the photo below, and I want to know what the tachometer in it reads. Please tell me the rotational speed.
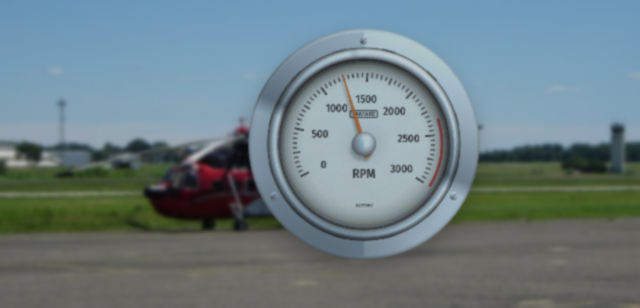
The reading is 1250 rpm
